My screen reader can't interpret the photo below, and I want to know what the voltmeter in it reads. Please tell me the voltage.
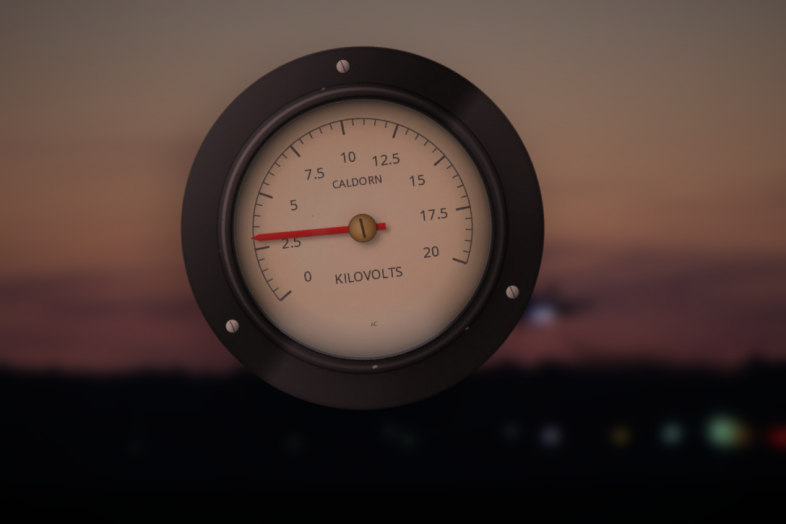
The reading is 3 kV
